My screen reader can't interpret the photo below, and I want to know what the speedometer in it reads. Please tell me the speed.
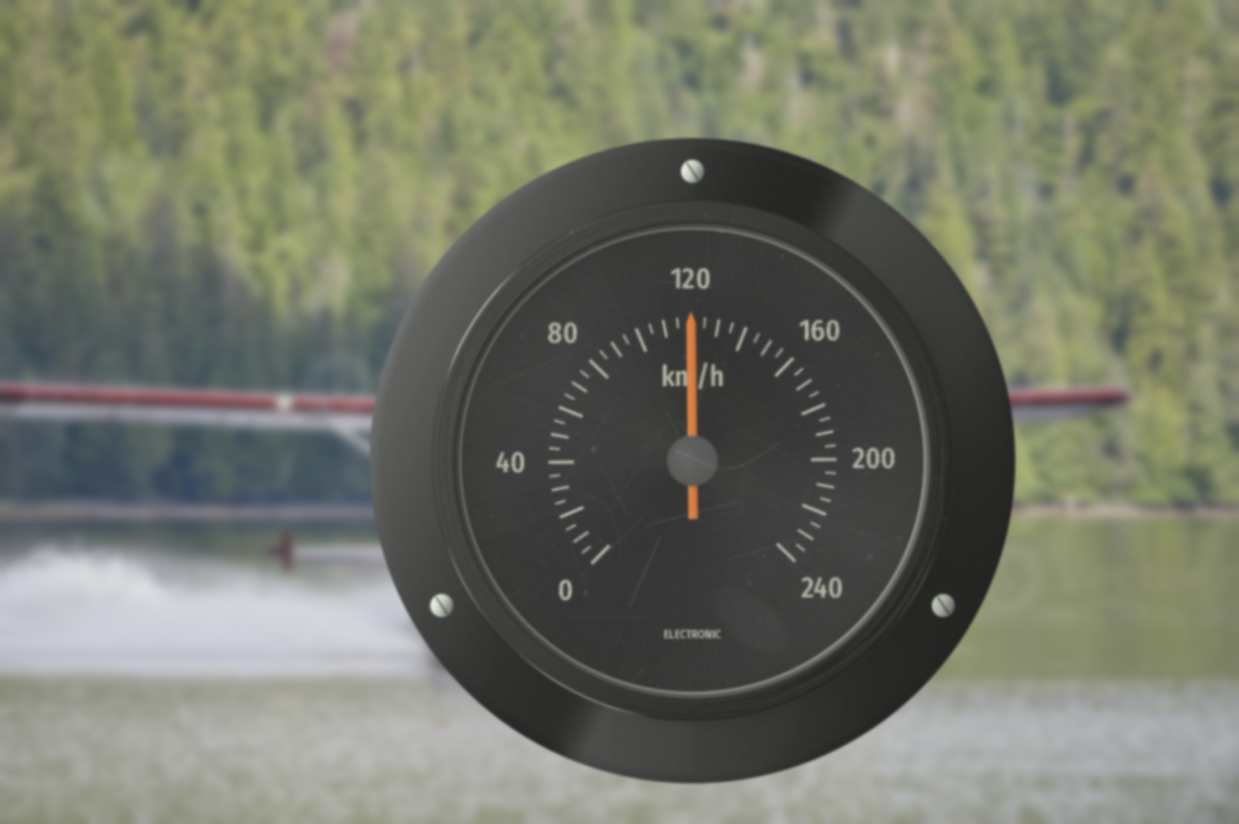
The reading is 120 km/h
